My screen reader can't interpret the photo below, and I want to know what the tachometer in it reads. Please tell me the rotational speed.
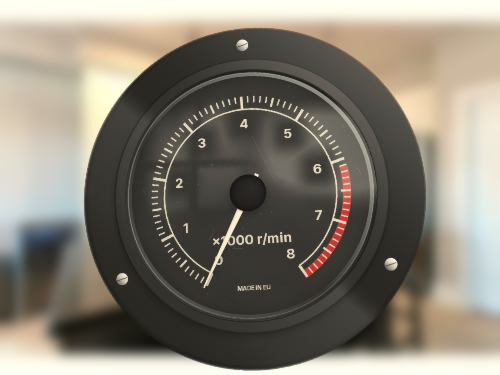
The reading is 0 rpm
